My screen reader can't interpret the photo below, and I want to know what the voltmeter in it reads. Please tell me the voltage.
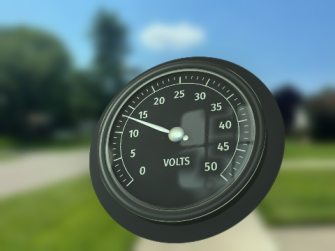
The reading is 13 V
